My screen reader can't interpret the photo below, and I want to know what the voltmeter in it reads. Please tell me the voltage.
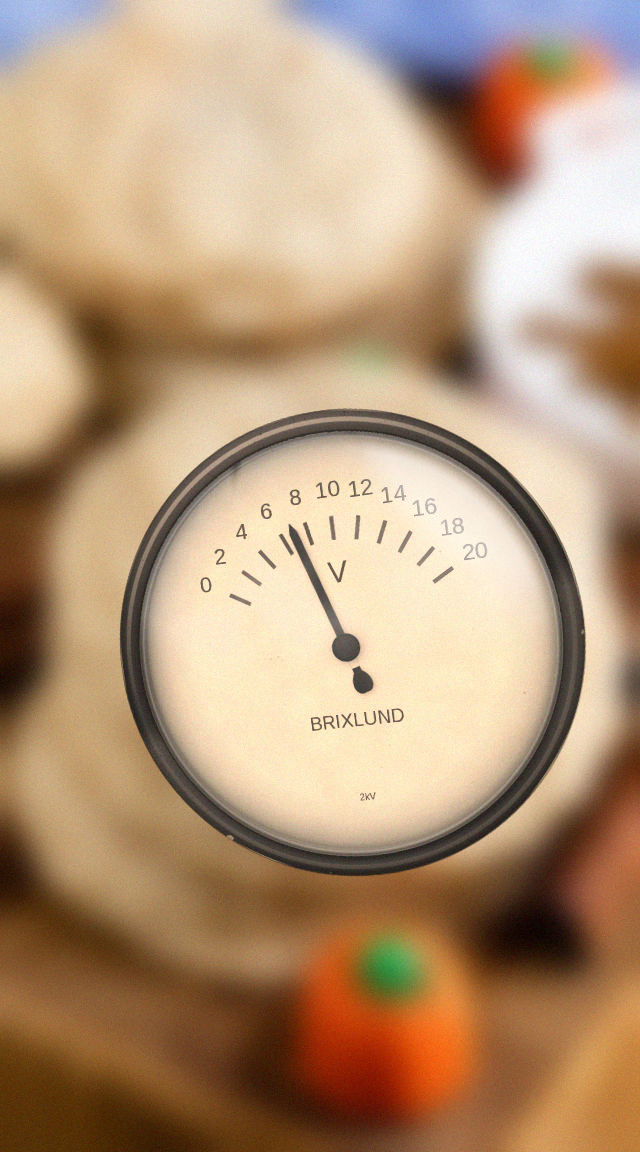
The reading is 7 V
